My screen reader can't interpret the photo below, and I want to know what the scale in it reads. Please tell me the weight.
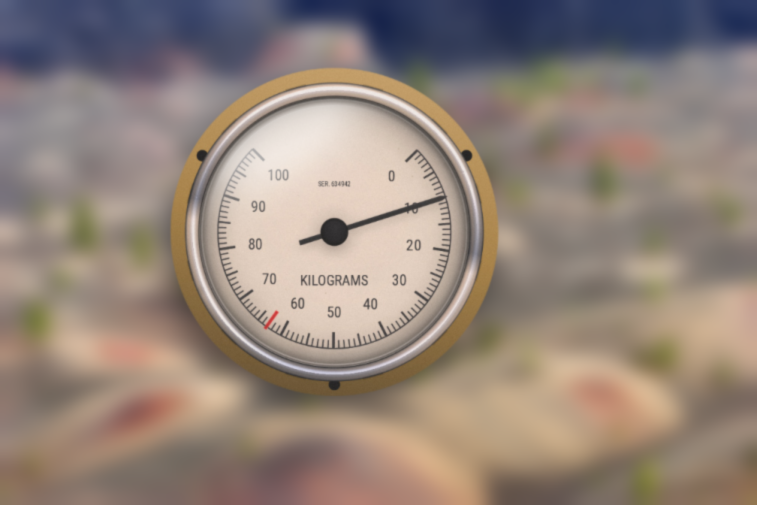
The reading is 10 kg
